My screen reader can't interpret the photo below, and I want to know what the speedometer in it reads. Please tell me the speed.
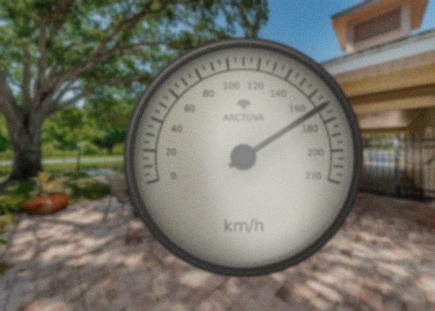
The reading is 170 km/h
